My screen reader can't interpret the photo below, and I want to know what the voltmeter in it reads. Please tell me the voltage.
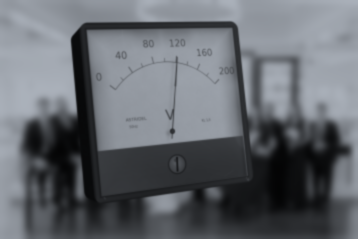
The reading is 120 V
